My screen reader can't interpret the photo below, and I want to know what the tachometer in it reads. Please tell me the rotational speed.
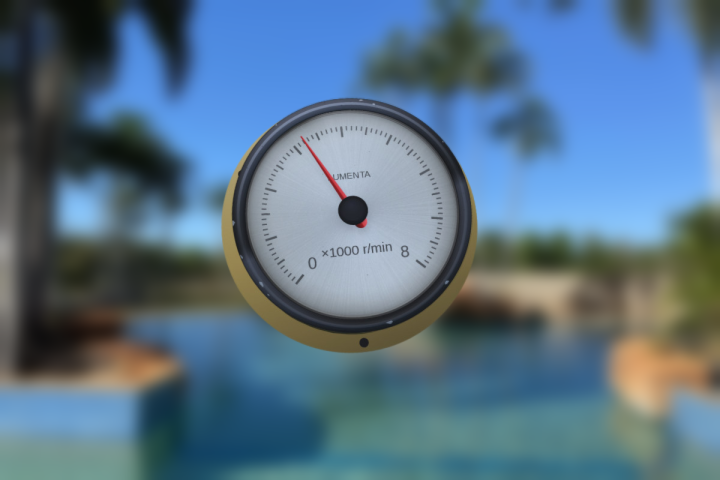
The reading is 3200 rpm
